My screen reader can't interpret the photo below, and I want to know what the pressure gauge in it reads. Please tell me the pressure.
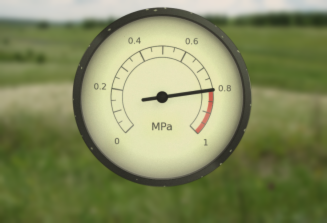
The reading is 0.8 MPa
